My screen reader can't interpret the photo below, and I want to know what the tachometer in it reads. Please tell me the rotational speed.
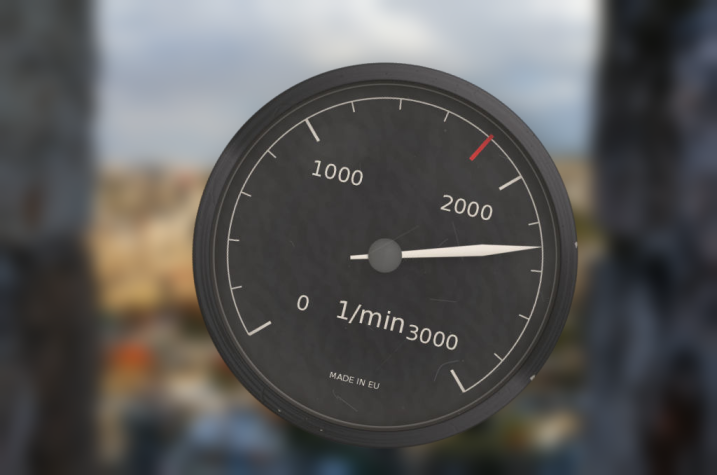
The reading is 2300 rpm
